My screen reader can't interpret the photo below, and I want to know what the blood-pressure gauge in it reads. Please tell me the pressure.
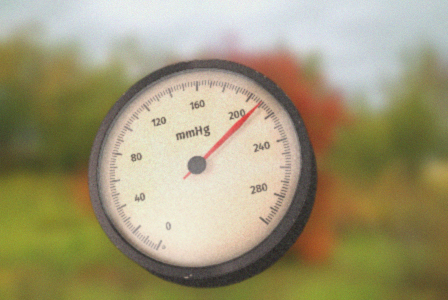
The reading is 210 mmHg
